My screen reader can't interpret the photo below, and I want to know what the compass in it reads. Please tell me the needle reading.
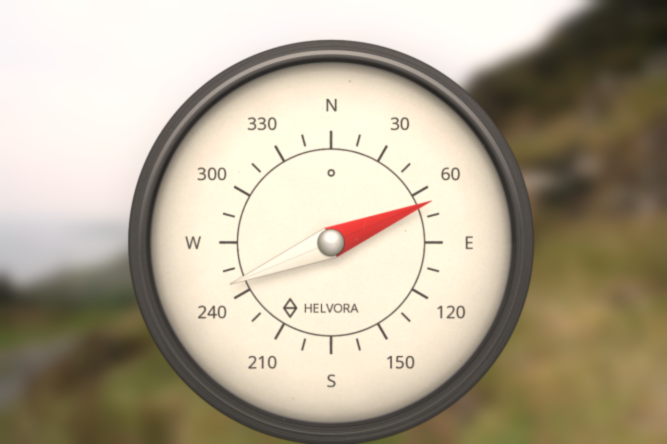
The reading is 67.5 °
